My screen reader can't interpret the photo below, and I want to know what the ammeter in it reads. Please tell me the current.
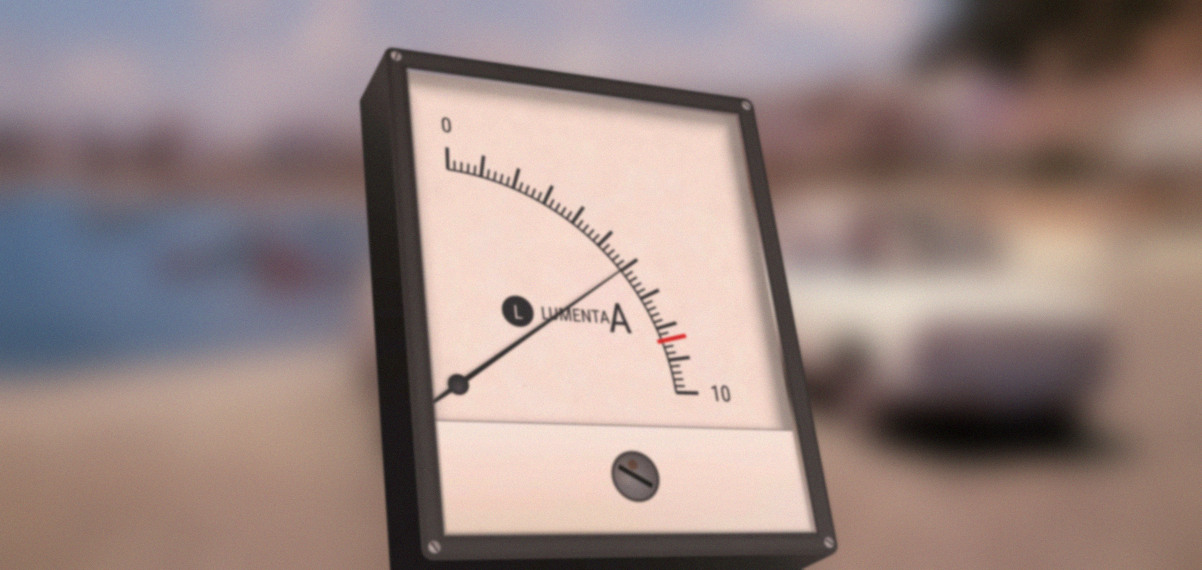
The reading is 6 A
